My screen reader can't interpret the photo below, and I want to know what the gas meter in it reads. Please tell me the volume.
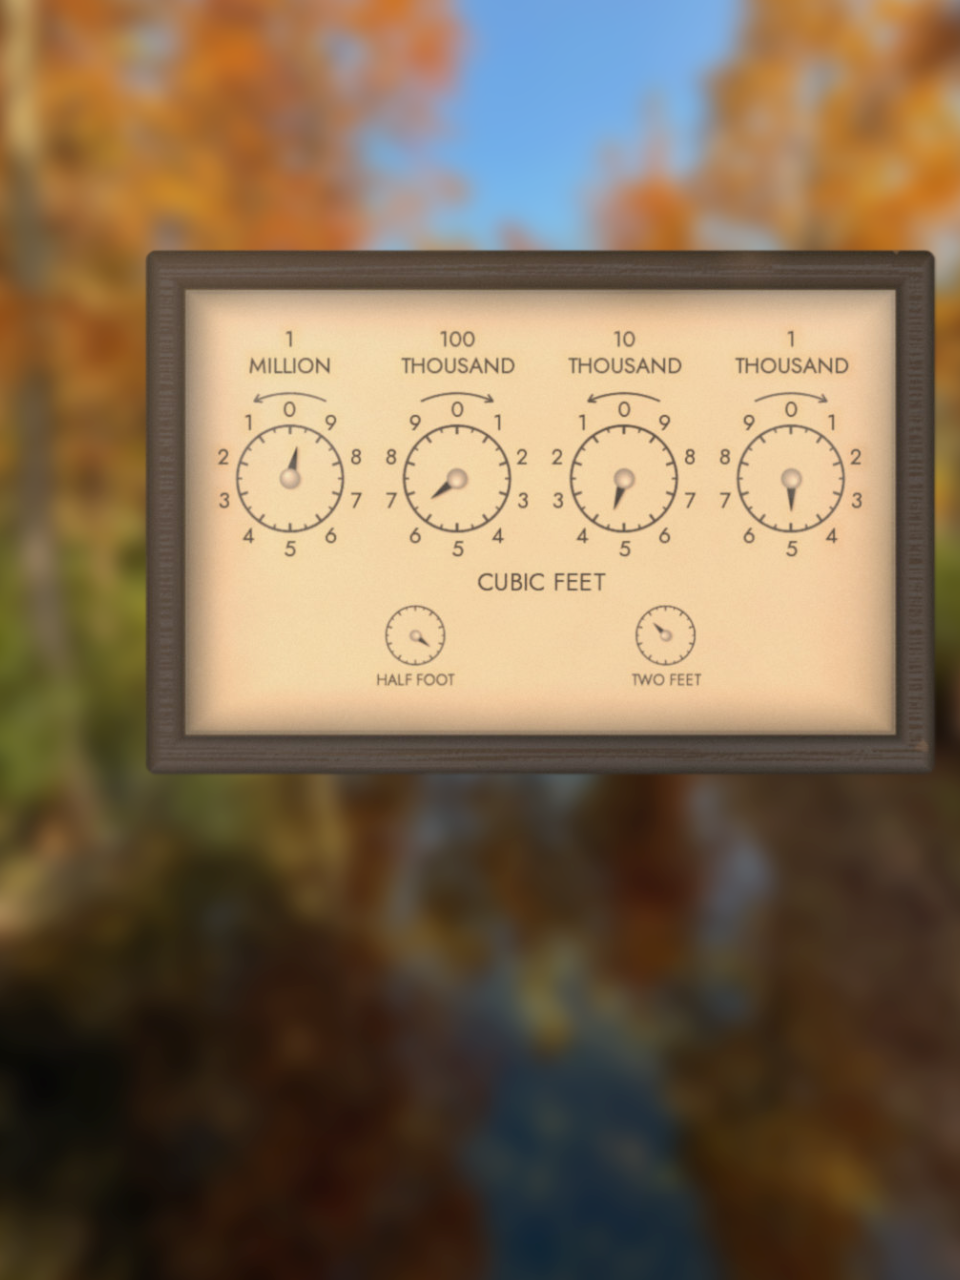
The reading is 964500 ft³
